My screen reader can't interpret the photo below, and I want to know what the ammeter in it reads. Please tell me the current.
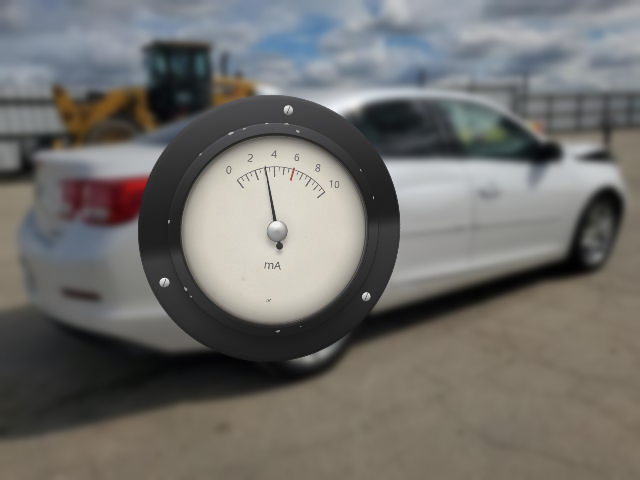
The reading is 3 mA
